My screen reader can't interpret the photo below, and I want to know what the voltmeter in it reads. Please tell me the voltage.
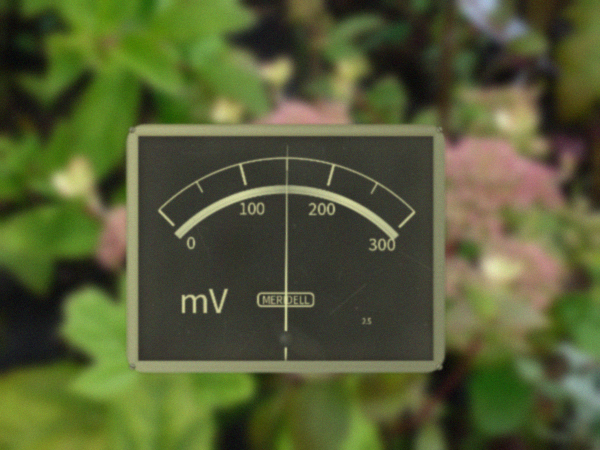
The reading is 150 mV
